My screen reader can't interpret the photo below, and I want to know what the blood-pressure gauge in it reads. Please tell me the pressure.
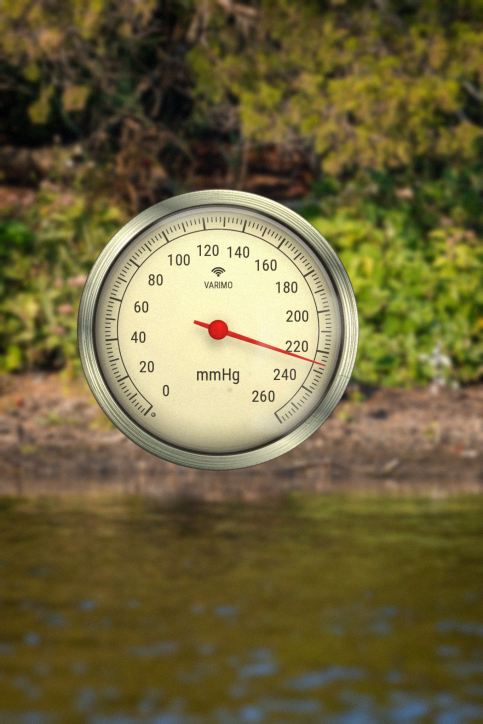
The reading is 226 mmHg
